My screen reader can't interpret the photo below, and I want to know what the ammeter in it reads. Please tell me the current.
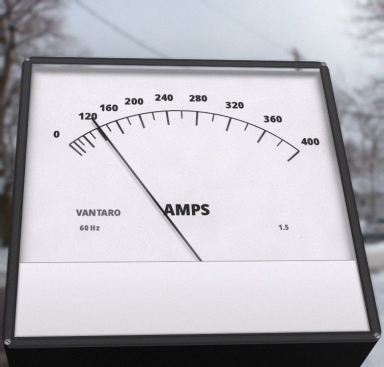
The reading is 120 A
